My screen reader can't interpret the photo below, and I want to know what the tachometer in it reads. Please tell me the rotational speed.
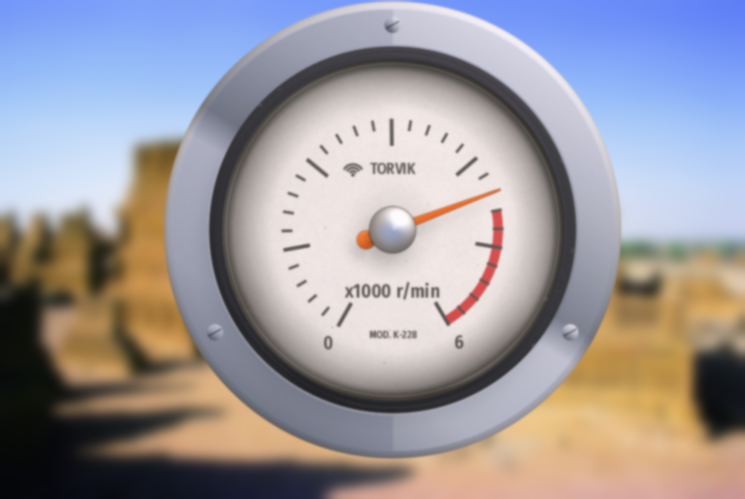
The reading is 4400 rpm
